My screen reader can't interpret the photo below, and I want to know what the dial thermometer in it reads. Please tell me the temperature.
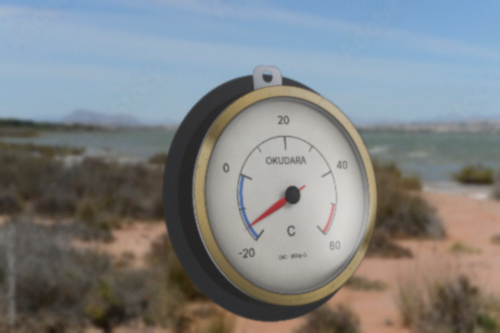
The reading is -15 °C
